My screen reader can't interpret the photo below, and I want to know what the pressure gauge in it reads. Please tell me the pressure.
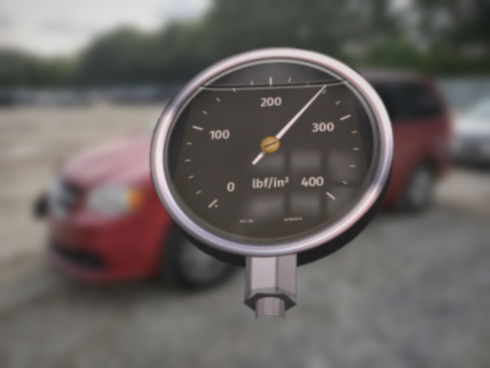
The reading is 260 psi
